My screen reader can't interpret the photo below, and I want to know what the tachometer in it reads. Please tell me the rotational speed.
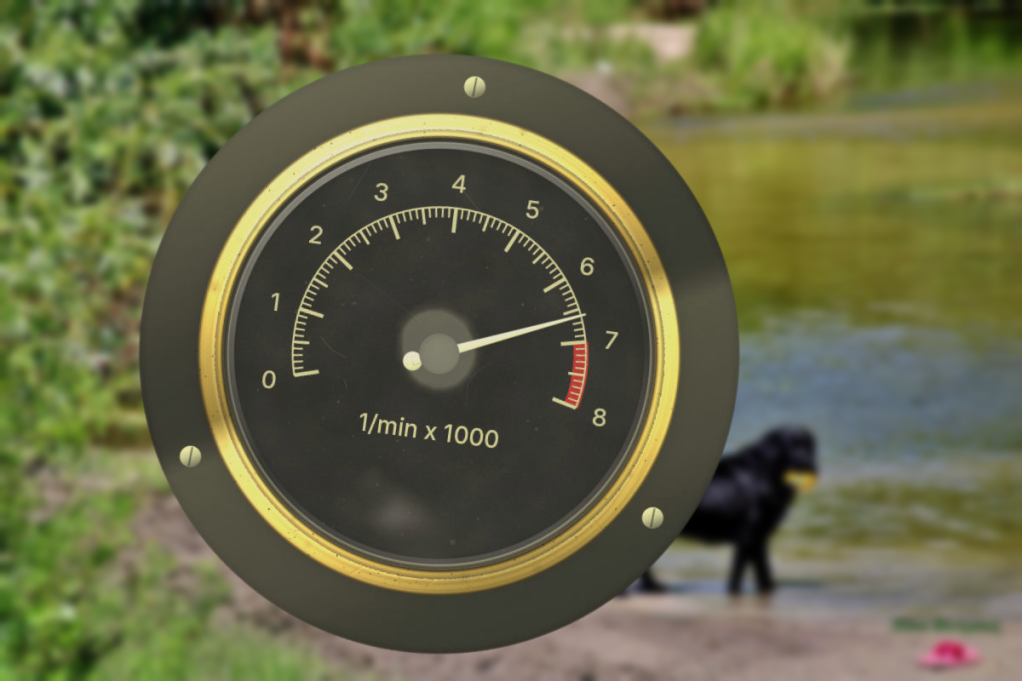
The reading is 6600 rpm
